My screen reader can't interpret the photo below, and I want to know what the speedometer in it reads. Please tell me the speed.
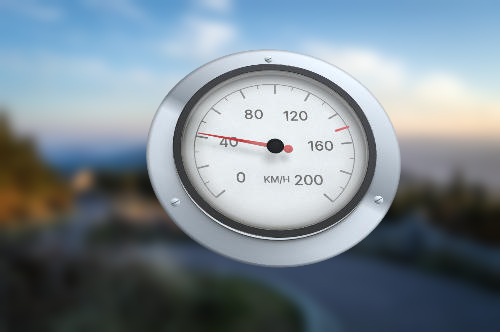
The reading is 40 km/h
